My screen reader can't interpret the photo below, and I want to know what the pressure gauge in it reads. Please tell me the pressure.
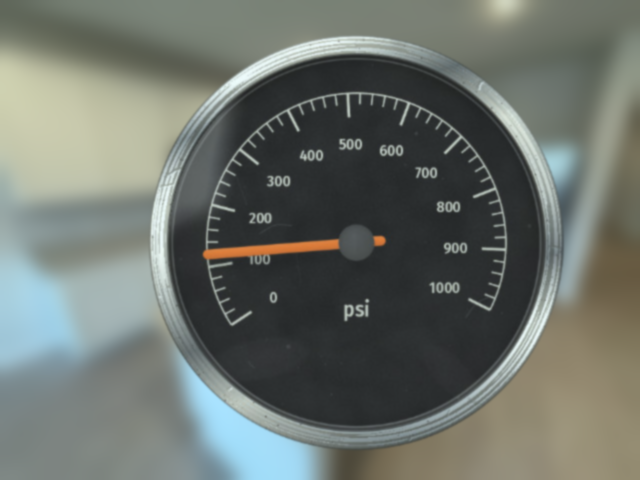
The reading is 120 psi
